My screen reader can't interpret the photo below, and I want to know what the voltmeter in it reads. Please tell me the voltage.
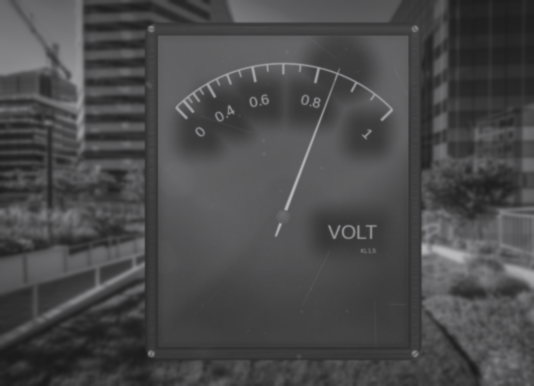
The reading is 0.85 V
